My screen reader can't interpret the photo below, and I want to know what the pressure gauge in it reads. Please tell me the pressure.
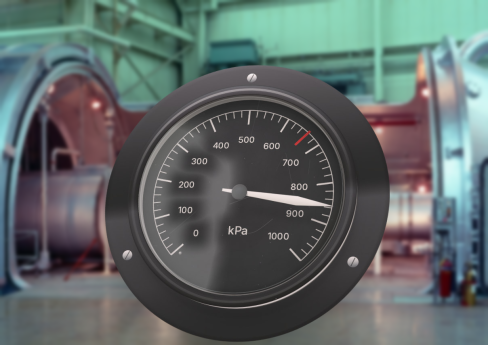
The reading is 860 kPa
